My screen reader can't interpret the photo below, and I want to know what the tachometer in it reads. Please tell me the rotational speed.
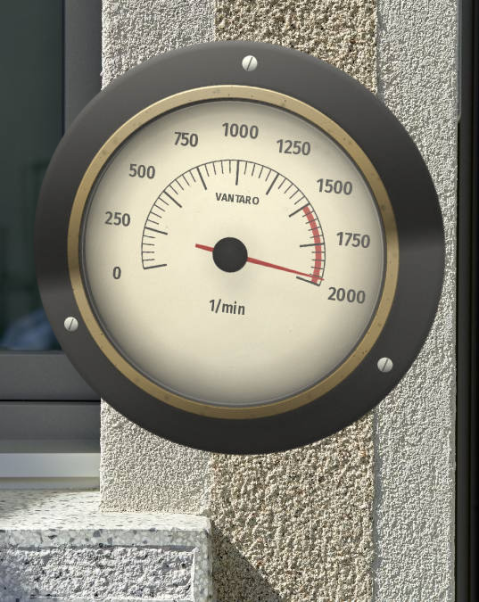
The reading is 1950 rpm
